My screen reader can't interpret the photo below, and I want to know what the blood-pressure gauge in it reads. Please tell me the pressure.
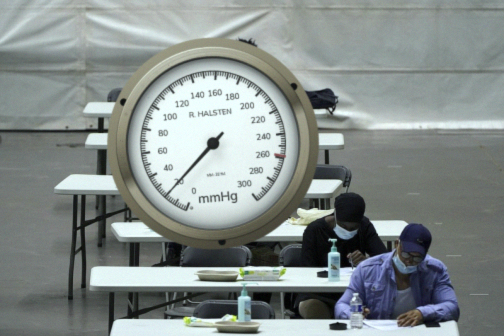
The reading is 20 mmHg
